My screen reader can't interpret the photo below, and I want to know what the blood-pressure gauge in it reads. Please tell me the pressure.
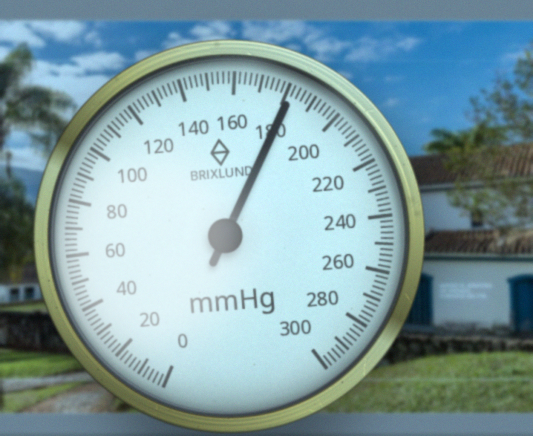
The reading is 182 mmHg
